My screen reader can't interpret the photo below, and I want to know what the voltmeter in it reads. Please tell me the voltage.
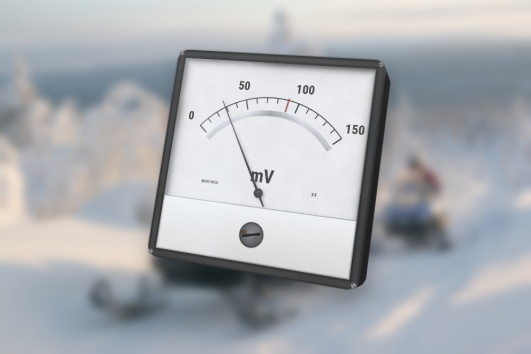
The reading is 30 mV
